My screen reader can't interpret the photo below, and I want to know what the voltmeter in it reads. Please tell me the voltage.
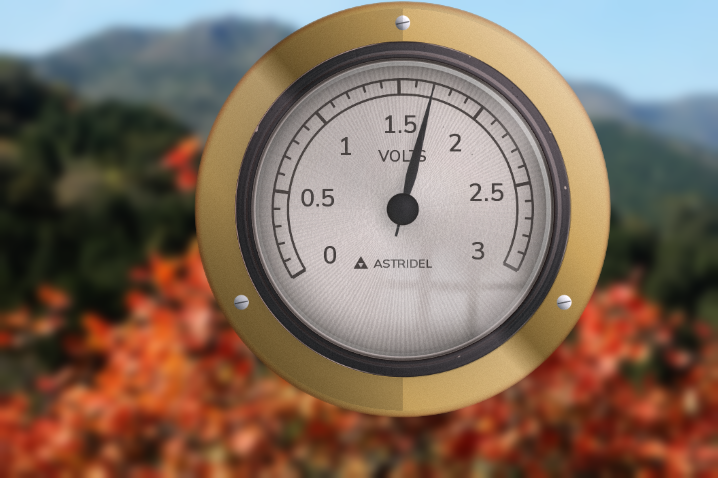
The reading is 1.7 V
